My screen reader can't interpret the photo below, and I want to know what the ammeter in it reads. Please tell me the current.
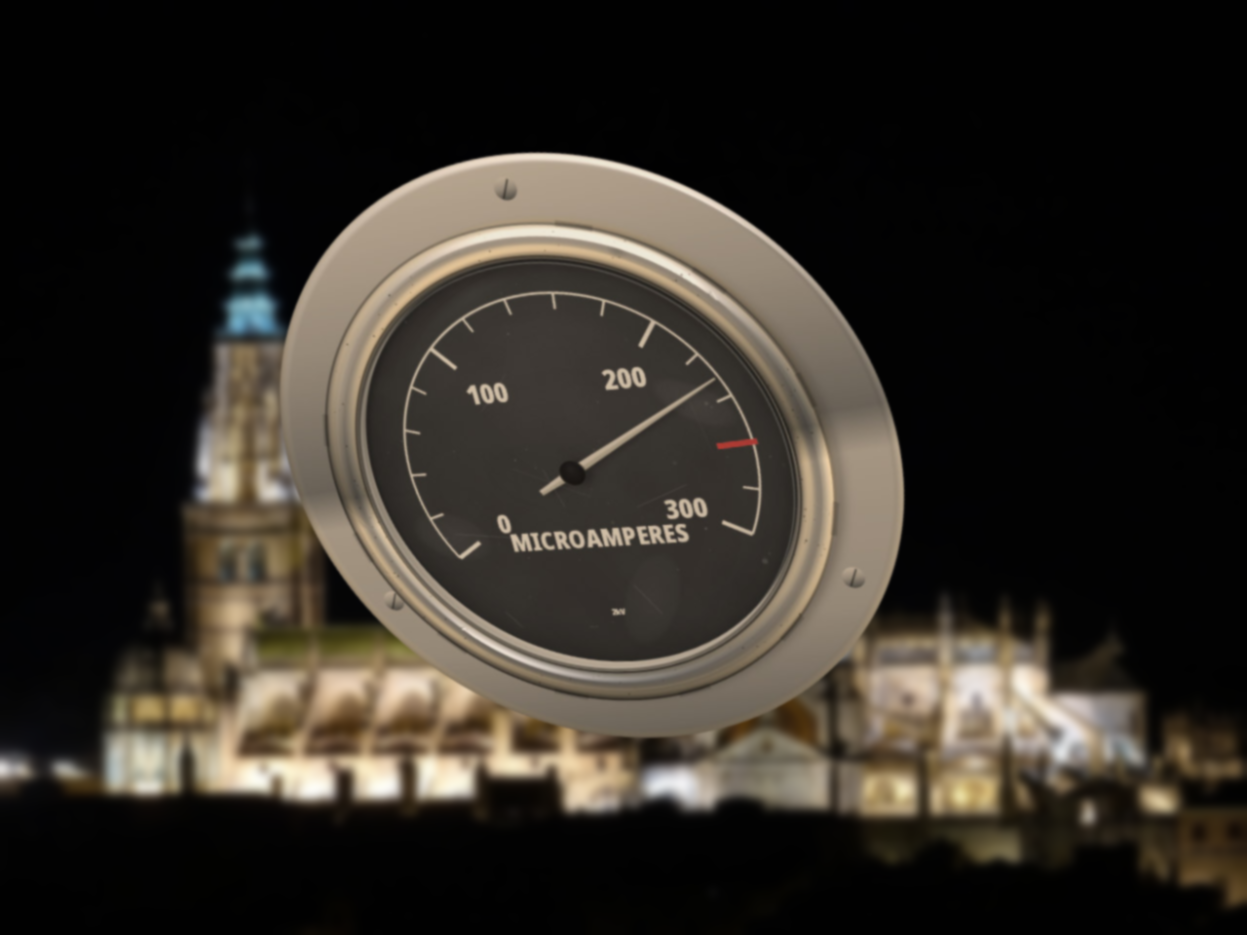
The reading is 230 µA
